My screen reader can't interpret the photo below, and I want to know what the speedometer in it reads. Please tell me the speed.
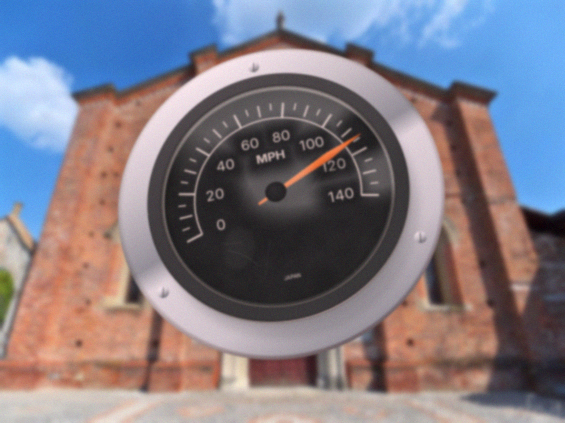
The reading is 115 mph
